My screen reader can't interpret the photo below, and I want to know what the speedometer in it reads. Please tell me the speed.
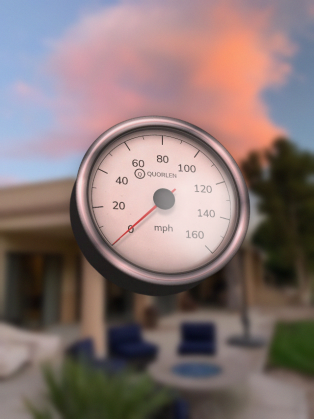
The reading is 0 mph
